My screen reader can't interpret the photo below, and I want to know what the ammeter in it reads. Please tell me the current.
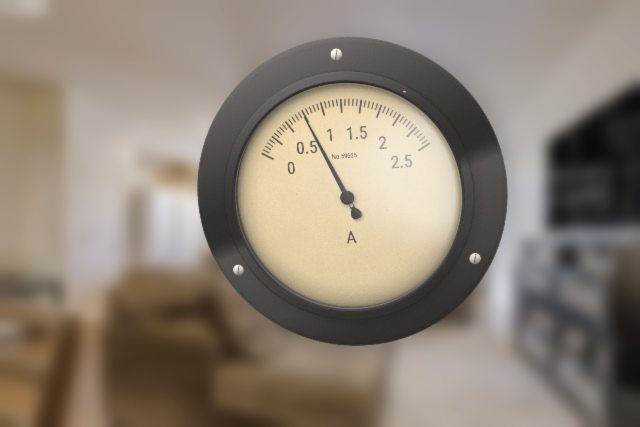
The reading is 0.75 A
